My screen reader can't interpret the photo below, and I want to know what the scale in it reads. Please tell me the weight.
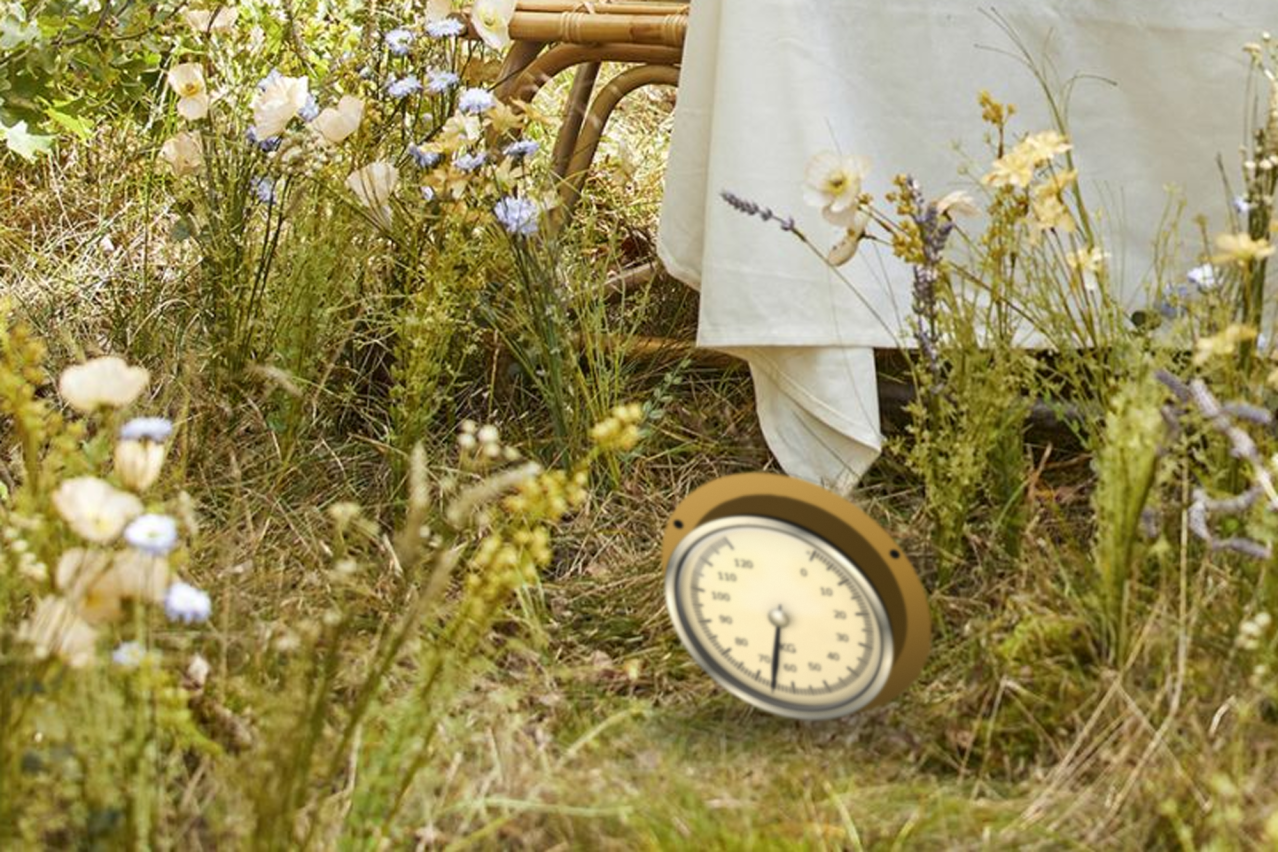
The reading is 65 kg
